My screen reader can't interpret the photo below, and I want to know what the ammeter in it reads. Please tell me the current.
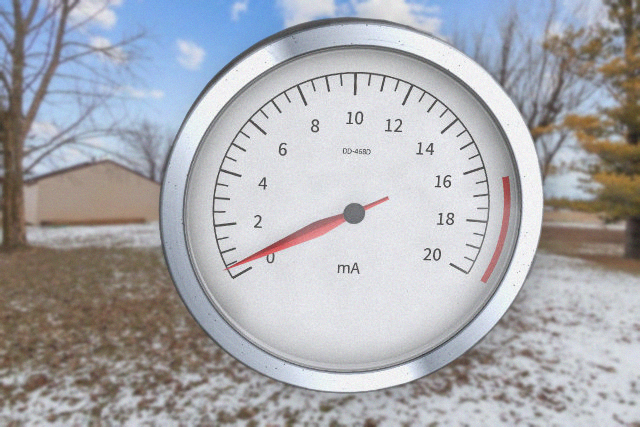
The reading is 0.5 mA
